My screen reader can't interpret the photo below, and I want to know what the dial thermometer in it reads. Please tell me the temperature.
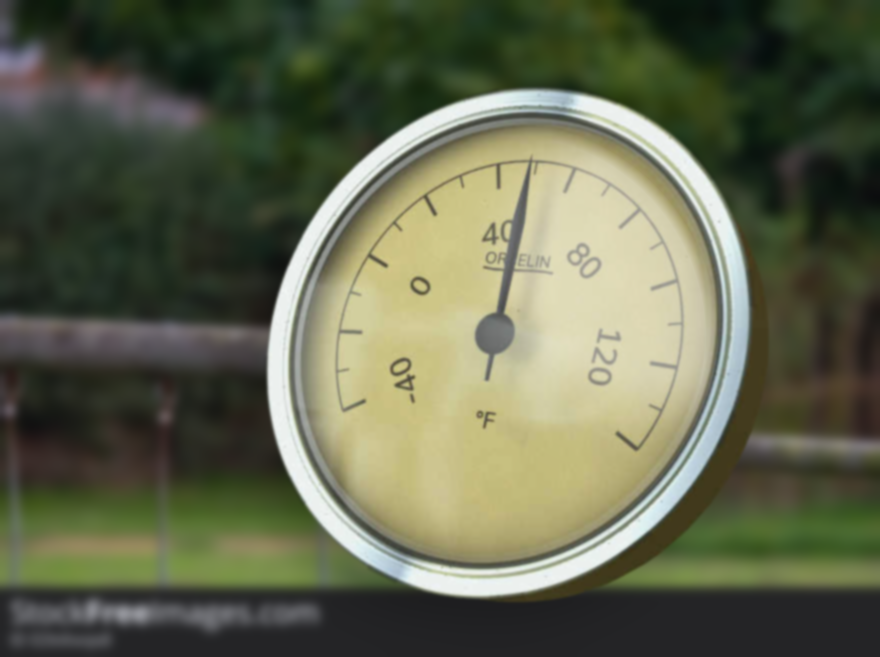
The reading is 50 °F
